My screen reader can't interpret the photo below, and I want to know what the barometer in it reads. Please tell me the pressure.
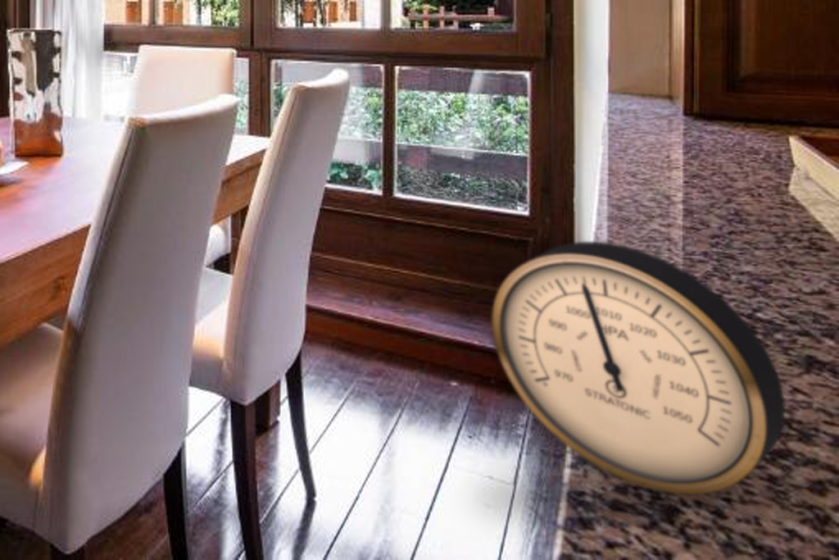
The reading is 1006 hPa
